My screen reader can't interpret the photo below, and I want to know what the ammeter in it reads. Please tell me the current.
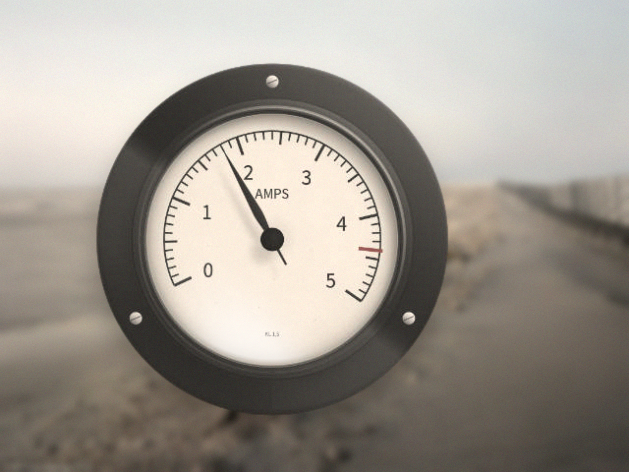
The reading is 1.8 A
